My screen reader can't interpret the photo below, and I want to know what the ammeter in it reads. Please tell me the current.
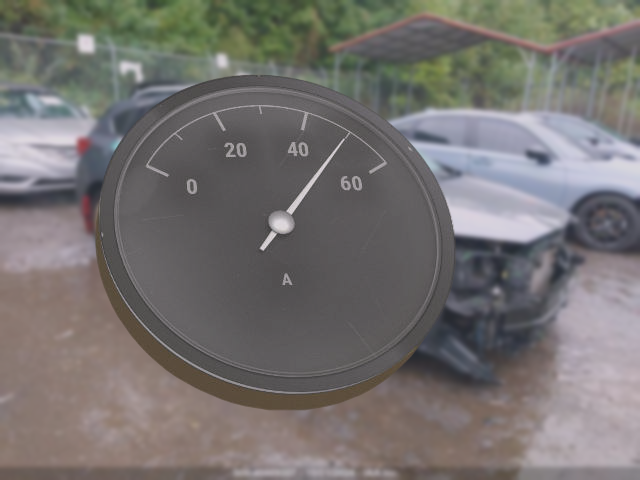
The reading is 50 A
